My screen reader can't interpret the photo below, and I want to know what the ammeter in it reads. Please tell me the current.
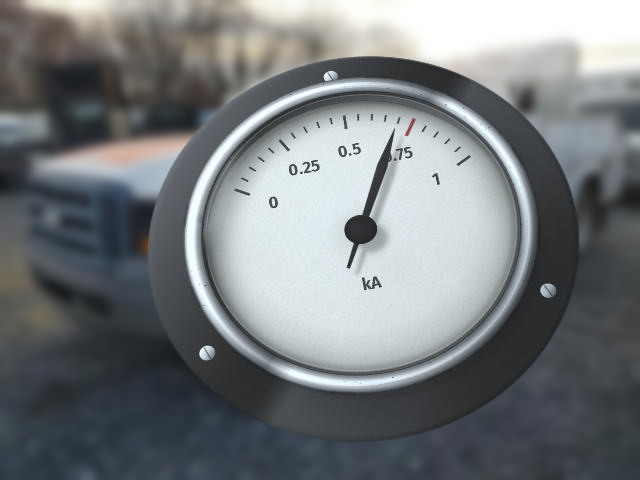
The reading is 0.7 kA
